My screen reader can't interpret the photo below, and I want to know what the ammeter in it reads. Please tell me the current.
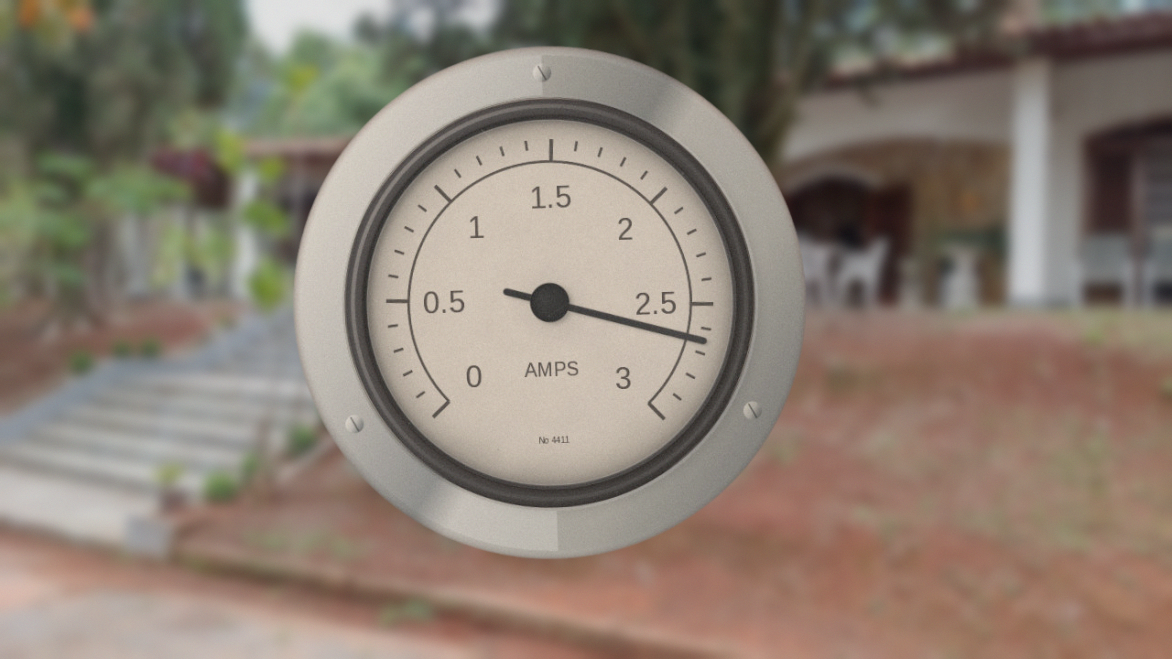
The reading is 2.65 A
